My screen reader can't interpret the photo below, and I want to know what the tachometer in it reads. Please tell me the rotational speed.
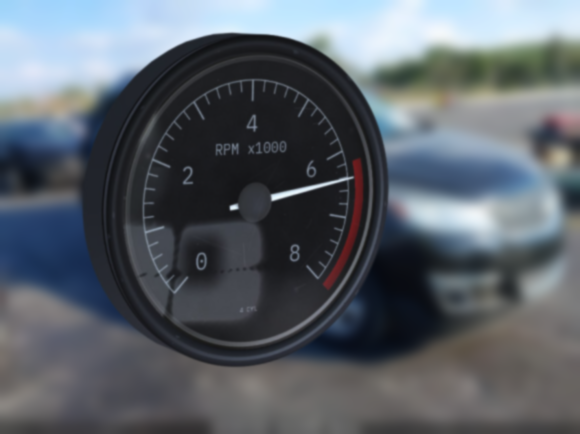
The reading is 6400 rpm
